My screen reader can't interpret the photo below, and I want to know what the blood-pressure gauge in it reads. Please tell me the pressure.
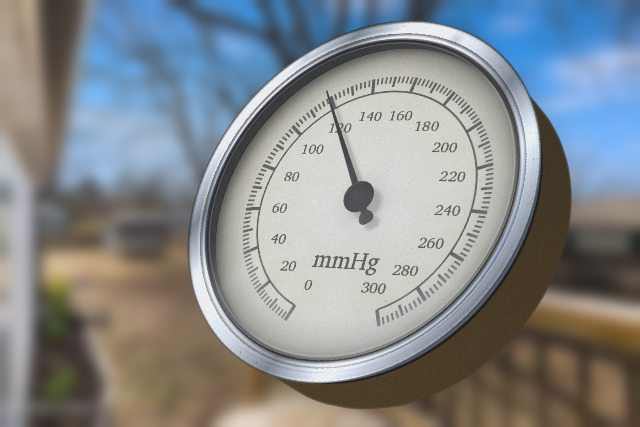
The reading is 120 mmHg
